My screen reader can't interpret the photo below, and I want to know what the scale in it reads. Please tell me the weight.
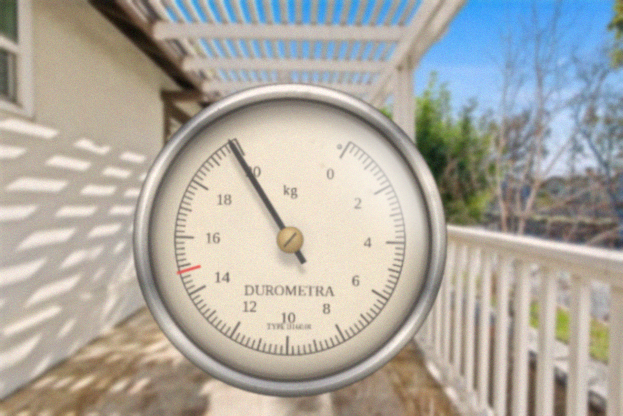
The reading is 19.8 kg
